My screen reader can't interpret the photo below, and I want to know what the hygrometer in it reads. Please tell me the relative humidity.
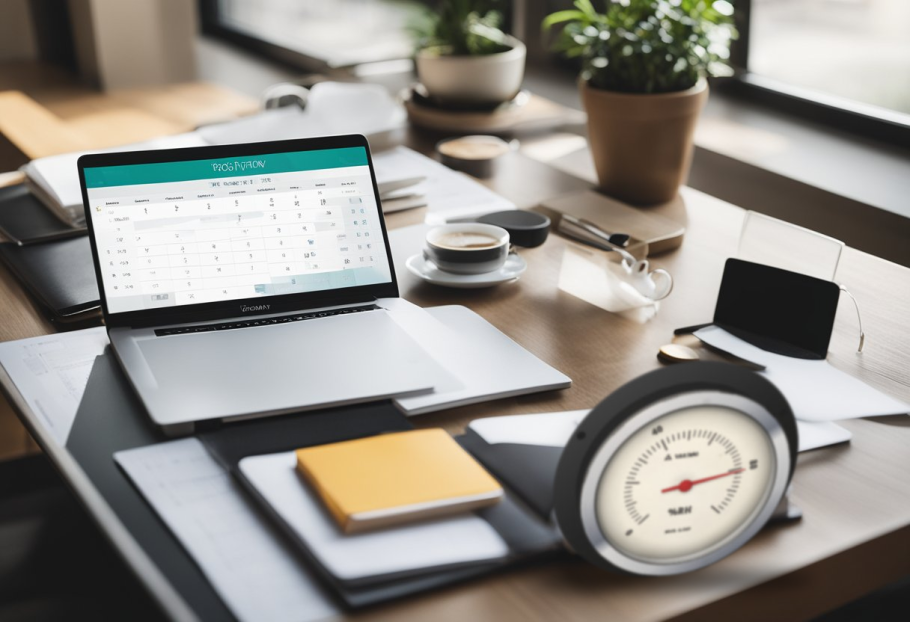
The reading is 80 %
